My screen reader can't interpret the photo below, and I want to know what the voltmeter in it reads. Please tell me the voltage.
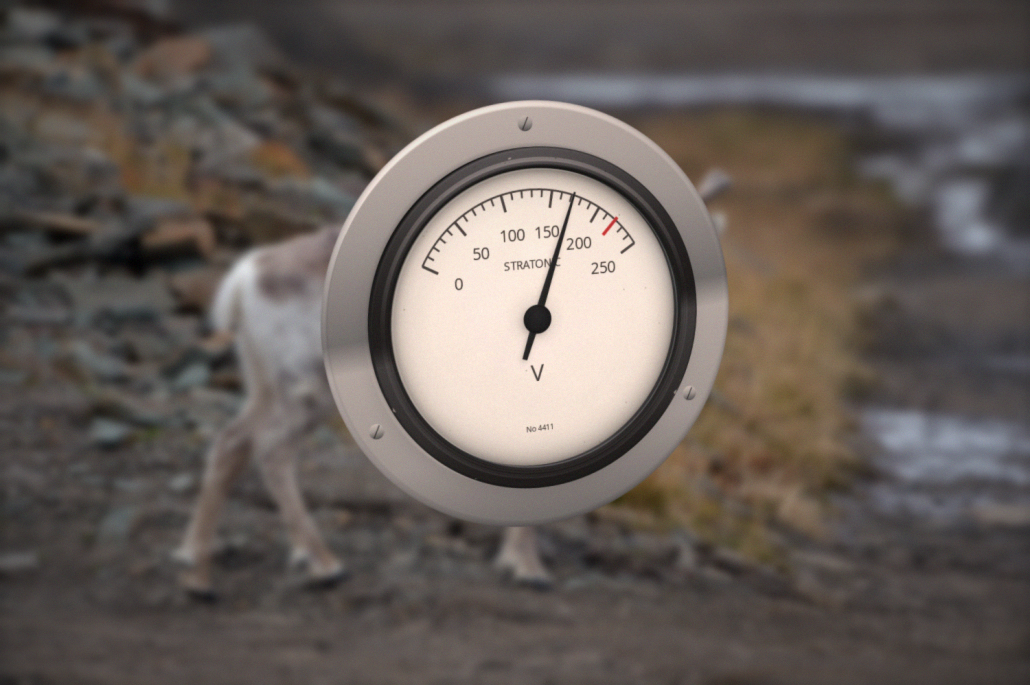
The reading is 170 V
